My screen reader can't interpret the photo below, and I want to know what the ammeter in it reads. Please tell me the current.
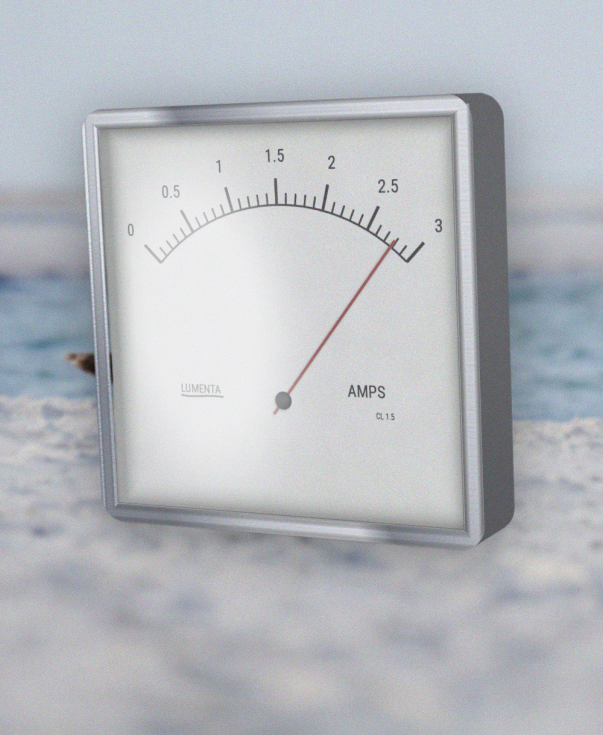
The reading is 2.8 A
